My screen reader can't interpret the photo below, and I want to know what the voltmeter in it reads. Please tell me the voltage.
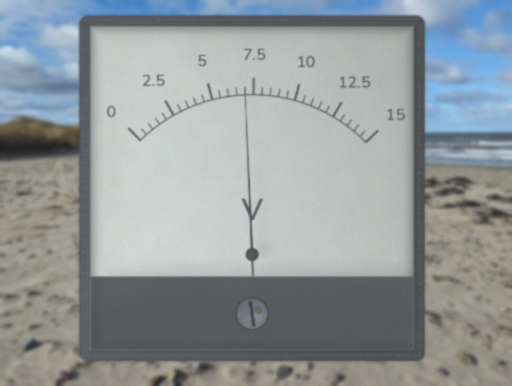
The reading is 7 V
